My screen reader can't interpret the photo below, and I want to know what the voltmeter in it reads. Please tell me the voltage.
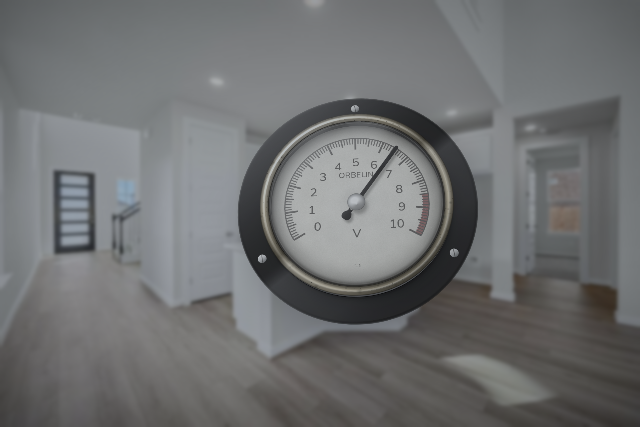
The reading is 6.5 V
